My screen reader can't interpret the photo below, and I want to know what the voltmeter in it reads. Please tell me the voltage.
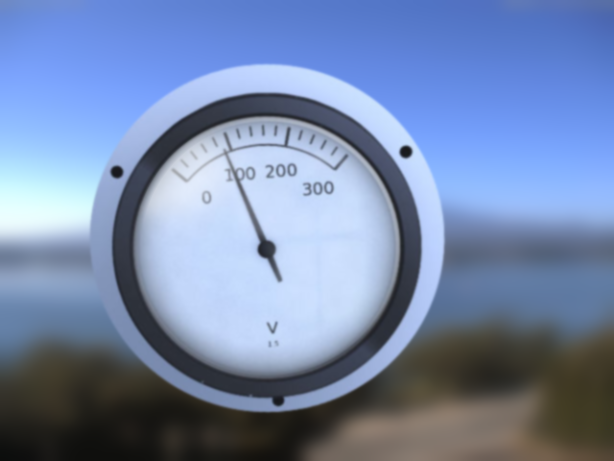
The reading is 90 V
